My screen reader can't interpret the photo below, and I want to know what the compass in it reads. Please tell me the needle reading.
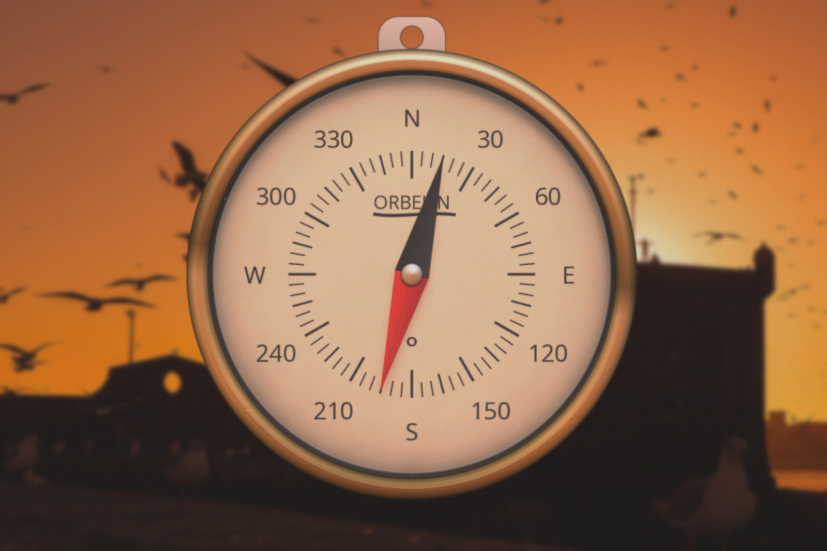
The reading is 195 °
